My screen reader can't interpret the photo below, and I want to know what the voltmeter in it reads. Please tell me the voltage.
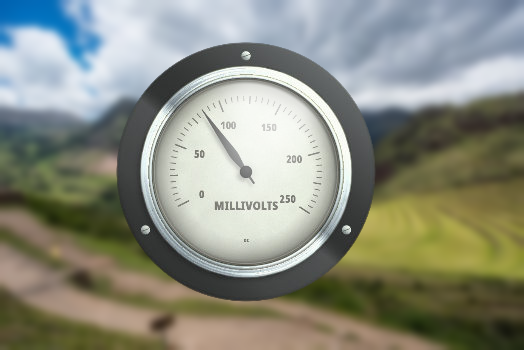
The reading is 85 mV
